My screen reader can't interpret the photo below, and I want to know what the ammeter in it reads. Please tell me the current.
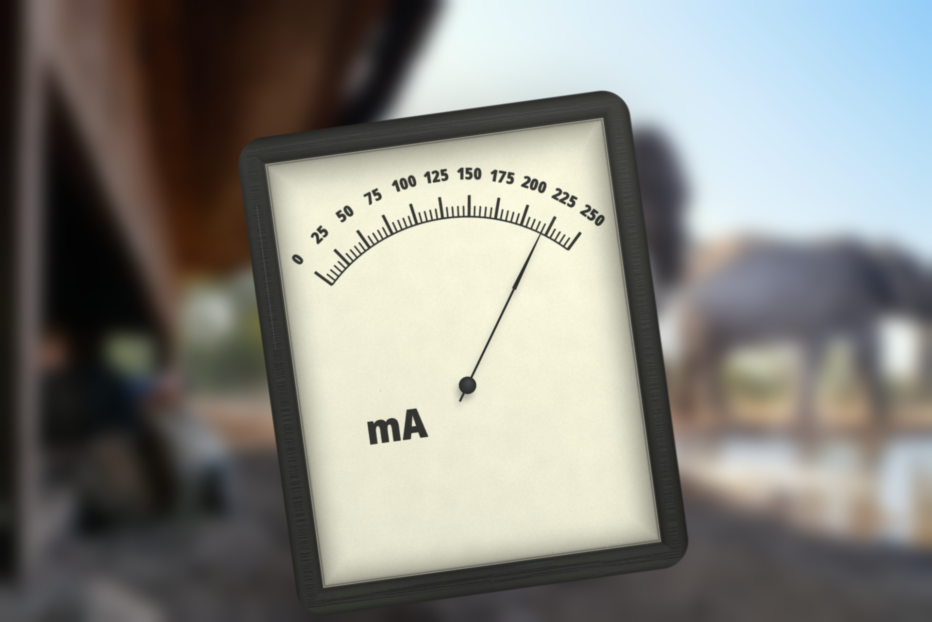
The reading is 220 mA
